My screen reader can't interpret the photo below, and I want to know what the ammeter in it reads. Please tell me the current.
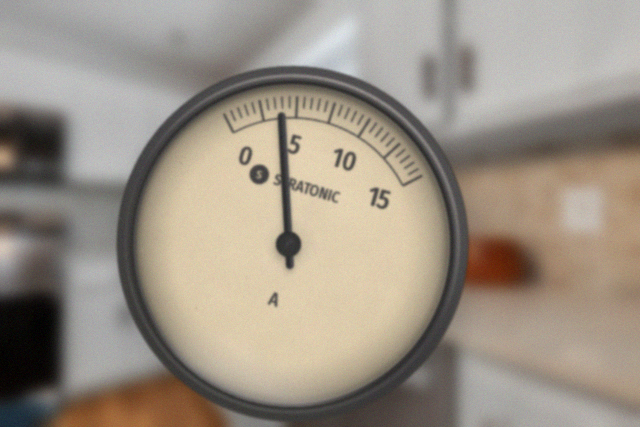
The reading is 4 A
